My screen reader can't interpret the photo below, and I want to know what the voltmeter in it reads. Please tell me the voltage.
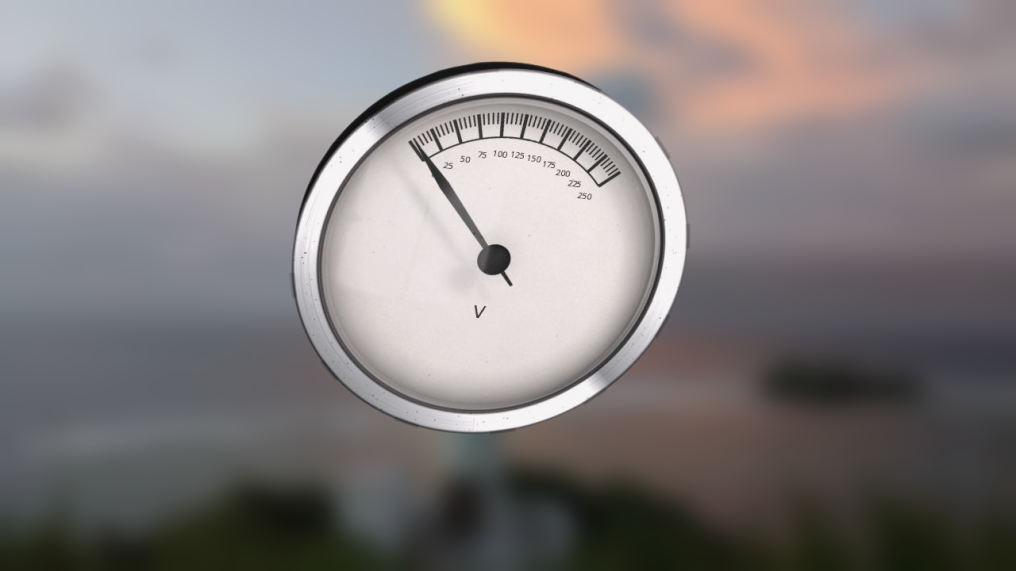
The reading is 5 V
